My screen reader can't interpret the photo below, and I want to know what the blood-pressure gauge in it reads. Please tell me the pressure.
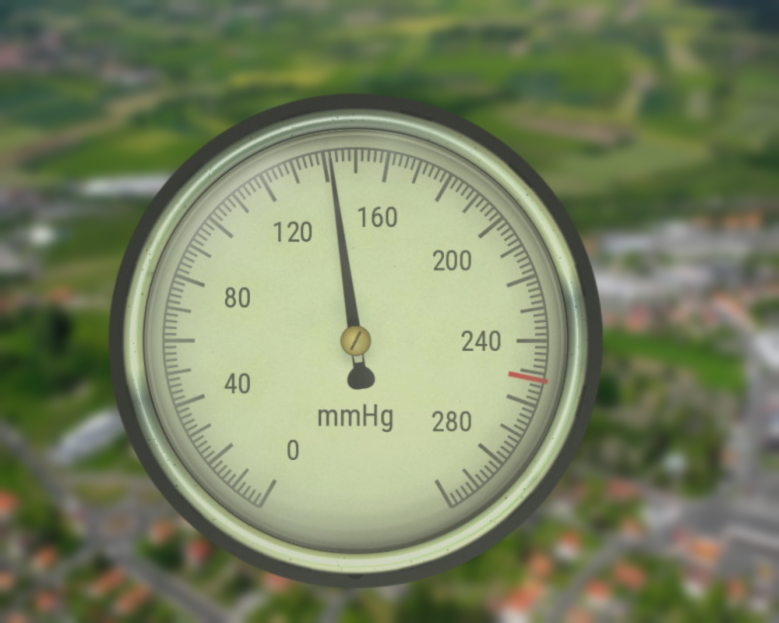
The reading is 142 mmHg
